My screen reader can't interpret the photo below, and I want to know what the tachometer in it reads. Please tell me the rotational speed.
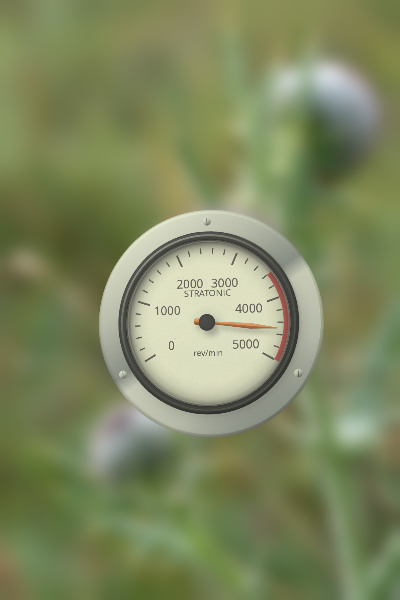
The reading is 4500 rpm
